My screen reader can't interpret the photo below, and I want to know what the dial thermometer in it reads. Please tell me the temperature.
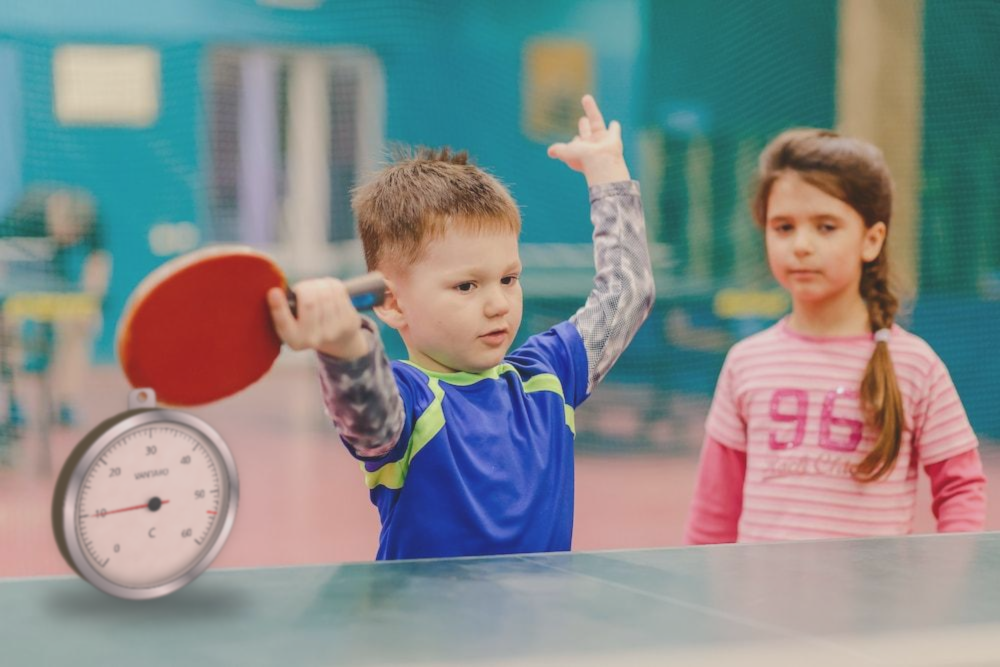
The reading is 10 °C
